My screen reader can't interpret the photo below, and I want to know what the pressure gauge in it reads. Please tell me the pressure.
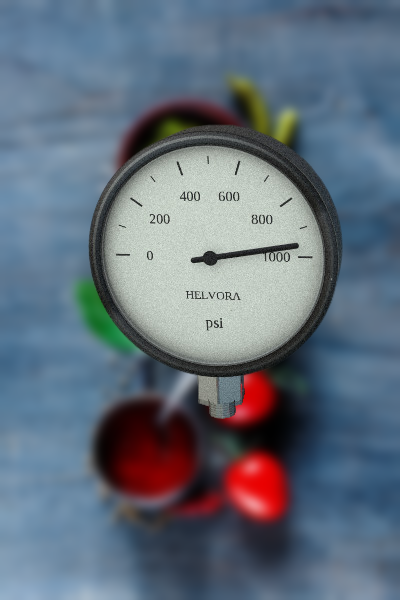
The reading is 950 psi
